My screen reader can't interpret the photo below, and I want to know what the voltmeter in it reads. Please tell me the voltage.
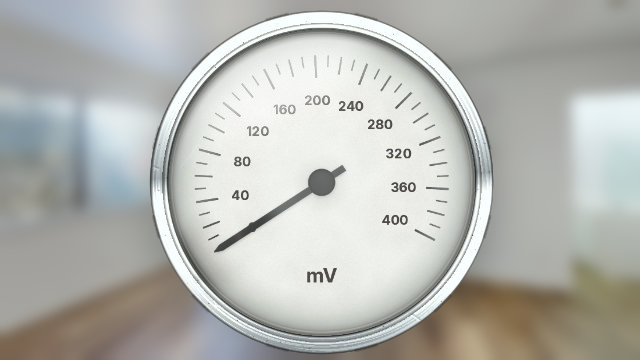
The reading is 0 mV
